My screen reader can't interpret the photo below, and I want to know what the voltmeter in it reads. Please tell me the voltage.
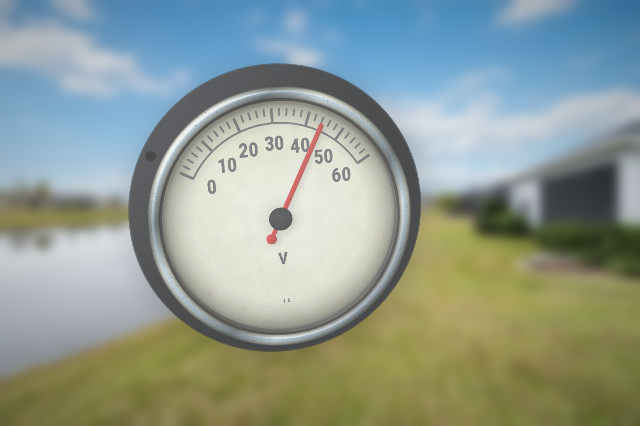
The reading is 44 V
